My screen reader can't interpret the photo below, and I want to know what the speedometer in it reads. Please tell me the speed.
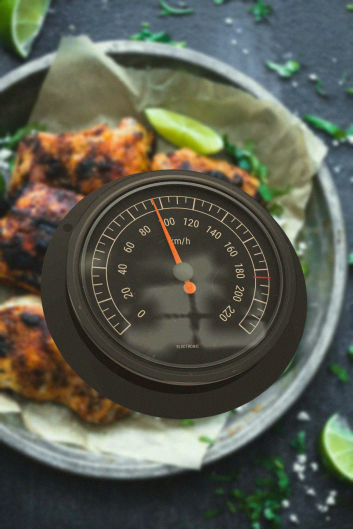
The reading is 95 km/h
